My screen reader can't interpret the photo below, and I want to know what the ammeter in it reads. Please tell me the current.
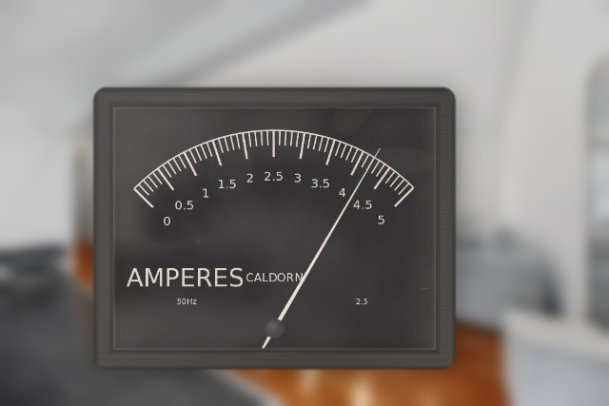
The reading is 4.2 A
